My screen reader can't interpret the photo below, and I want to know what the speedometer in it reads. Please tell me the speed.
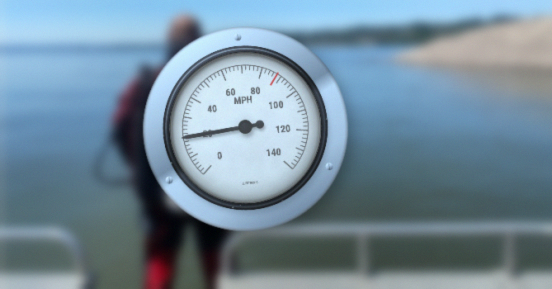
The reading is 20 mph
